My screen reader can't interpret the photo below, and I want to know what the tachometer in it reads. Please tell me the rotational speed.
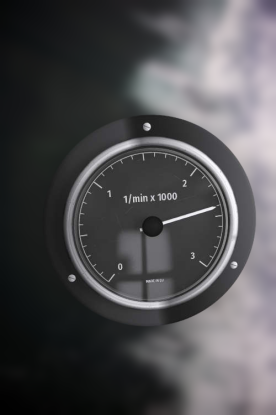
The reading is 2400 rpm
